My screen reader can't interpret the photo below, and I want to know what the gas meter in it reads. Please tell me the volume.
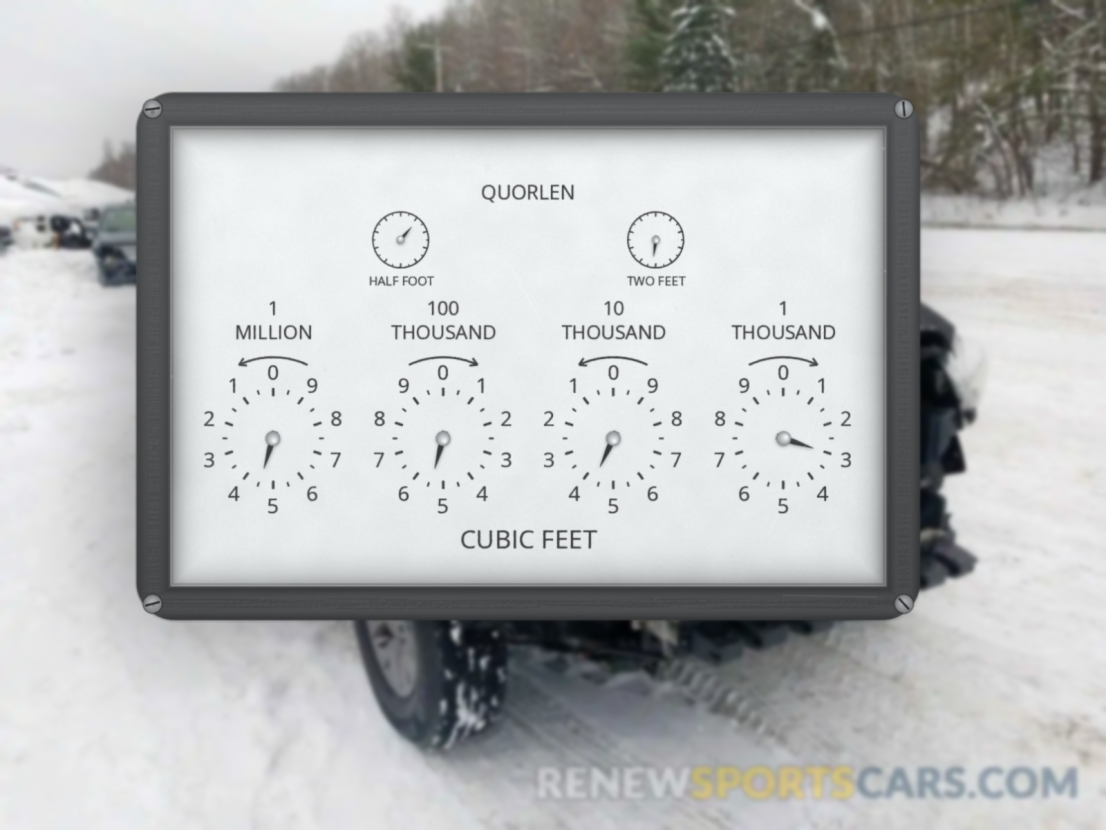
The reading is 454300 ft³
